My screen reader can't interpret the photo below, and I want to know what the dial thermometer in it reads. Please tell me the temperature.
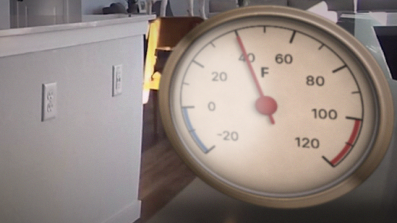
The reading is 40 °F
